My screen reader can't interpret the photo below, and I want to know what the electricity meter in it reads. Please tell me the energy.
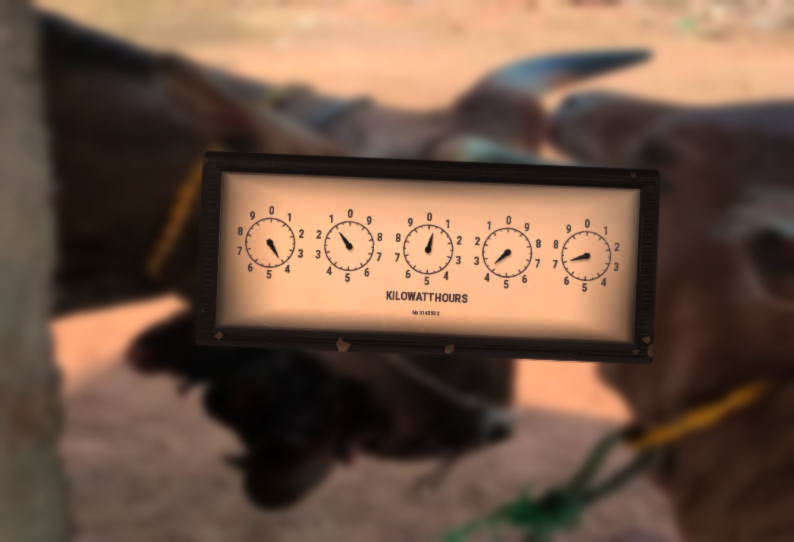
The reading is 41037 kWh
